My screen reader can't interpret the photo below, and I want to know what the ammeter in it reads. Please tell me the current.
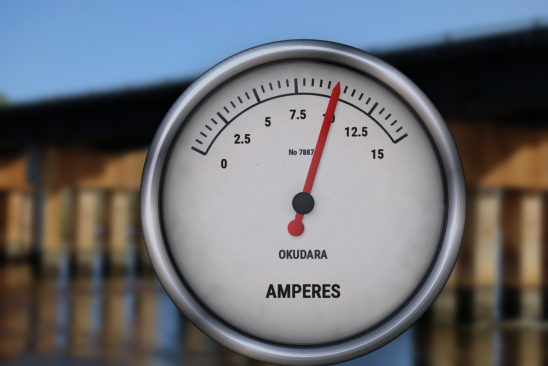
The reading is 10 A
